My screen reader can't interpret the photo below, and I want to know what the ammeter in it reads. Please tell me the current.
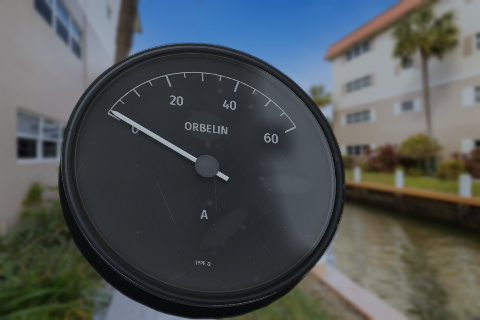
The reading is 0 A
